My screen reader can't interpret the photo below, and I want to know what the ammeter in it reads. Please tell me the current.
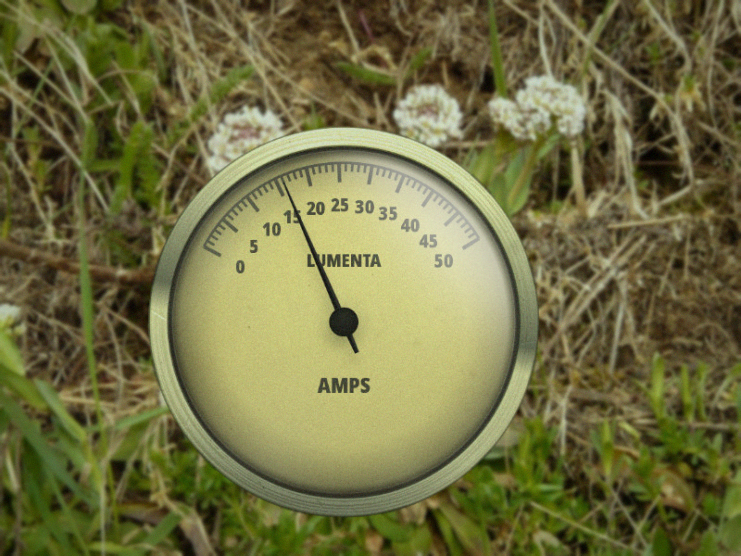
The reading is 16 A
